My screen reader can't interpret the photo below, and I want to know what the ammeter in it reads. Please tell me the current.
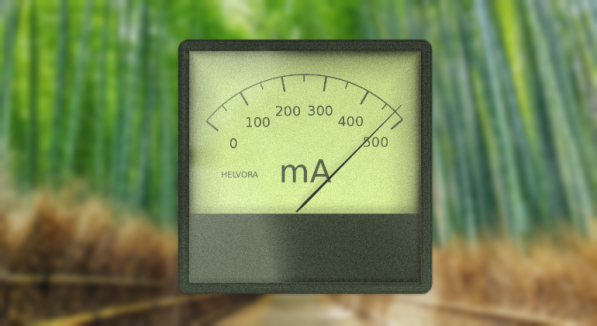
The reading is 475 mA
